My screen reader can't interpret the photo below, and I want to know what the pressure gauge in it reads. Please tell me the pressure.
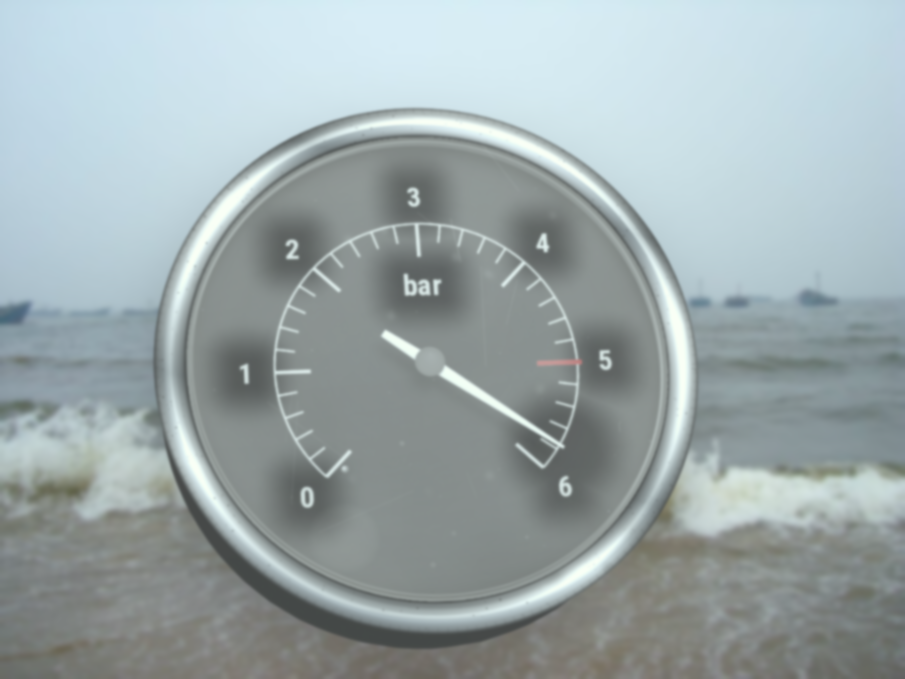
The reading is 5.8 bar
